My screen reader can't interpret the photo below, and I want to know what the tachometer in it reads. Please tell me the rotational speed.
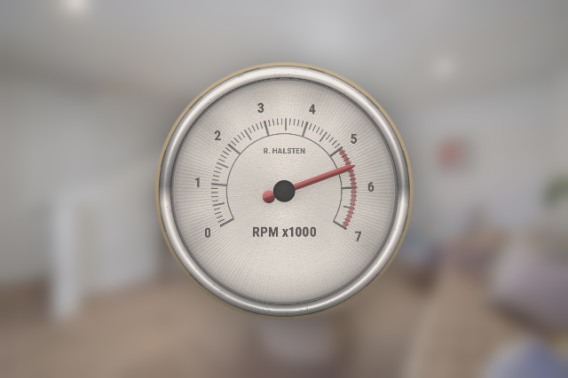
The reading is 5500 rpm
